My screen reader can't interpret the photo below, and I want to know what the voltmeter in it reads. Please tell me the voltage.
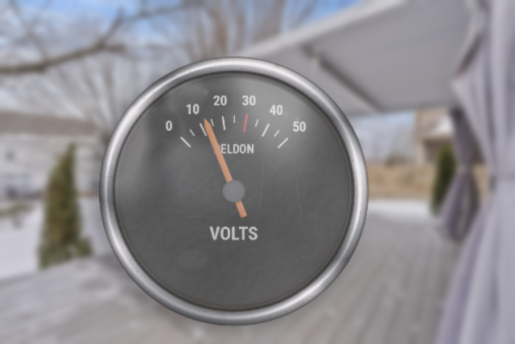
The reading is 12.5 V
